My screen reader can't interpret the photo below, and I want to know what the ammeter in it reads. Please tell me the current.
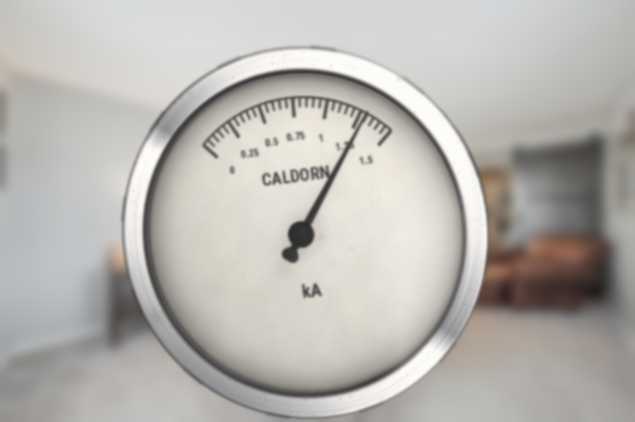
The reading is 1.3 kA
